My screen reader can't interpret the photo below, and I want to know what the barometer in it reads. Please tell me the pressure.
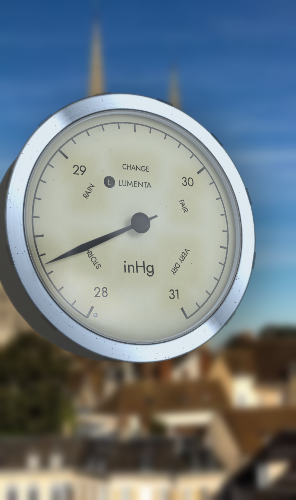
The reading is 28.35 inHg
